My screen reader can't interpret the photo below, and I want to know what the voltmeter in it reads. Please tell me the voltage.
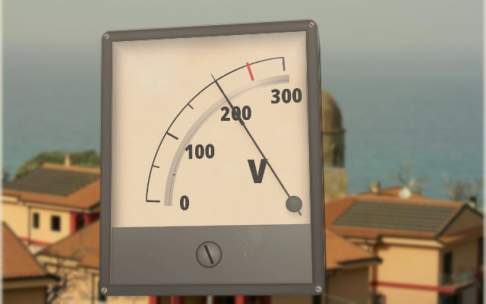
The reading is 200 V
